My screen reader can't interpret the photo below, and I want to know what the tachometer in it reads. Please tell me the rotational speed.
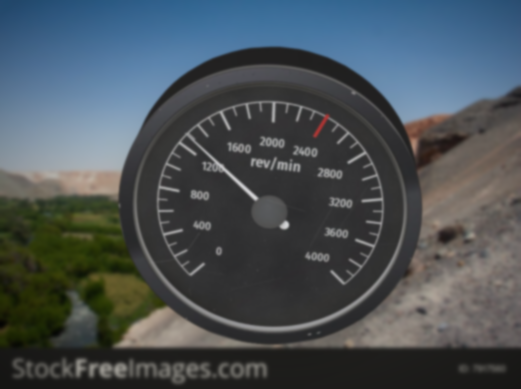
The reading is 1300 rpm
